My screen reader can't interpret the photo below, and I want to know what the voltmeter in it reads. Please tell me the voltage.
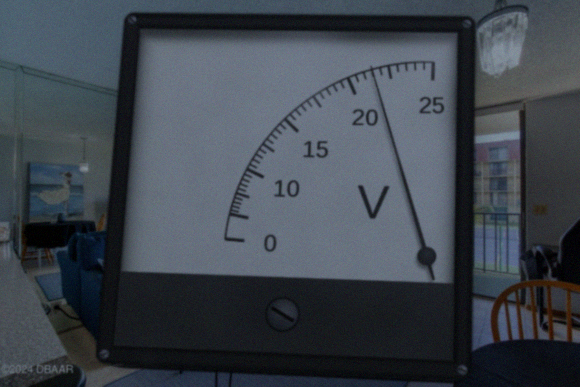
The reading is 21.5 V
